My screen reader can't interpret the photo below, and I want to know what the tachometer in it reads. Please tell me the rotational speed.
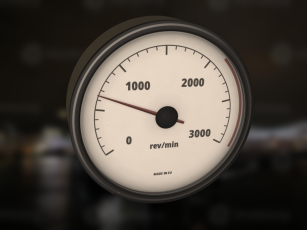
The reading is 650 rpm
